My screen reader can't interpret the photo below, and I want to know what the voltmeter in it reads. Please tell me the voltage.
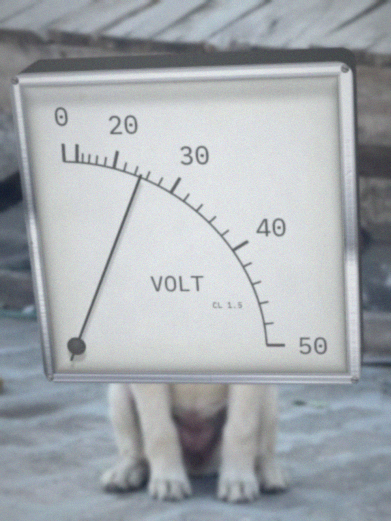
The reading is 25 V
